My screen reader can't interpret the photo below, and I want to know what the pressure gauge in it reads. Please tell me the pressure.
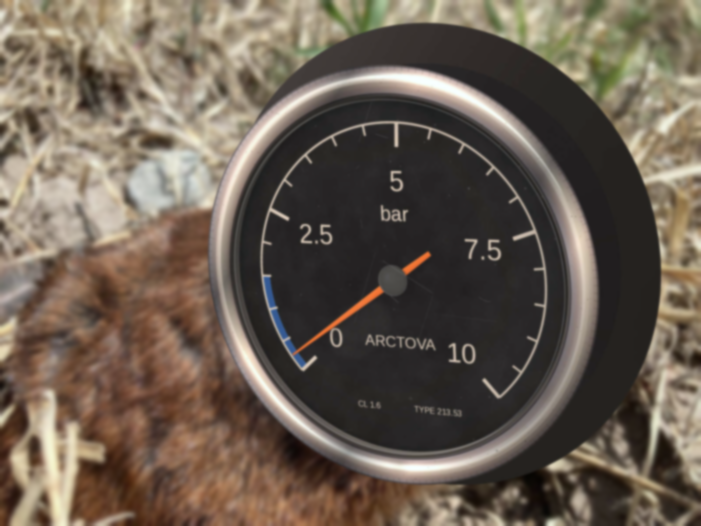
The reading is 0.25 bar
